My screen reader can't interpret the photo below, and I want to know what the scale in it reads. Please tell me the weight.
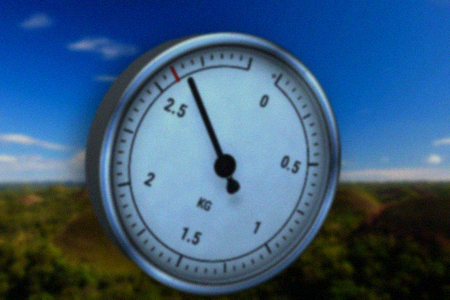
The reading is 2.65 kg
